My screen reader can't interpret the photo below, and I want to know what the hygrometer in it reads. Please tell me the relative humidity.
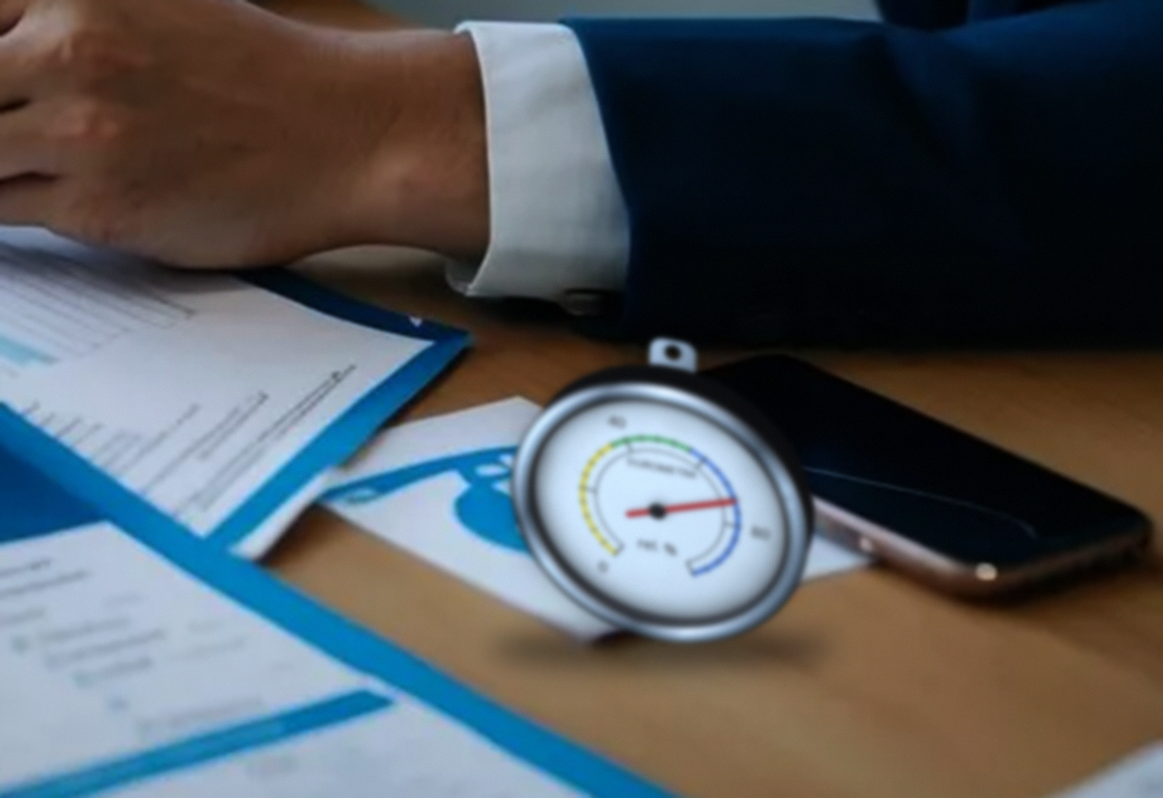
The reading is 72 %
